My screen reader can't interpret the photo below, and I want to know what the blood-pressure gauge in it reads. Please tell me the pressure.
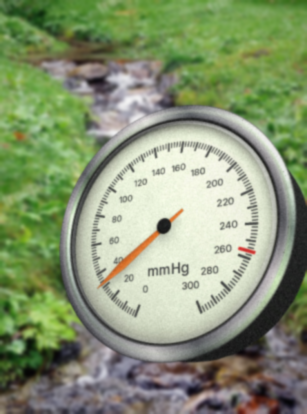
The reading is 30 mmHg
